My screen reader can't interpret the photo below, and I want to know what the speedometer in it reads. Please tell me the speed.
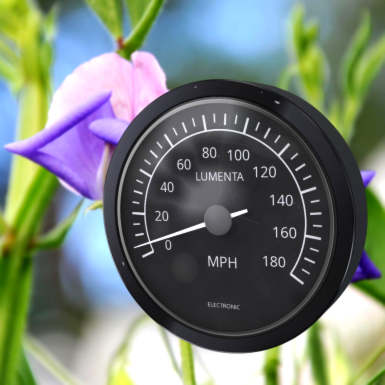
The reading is 5 mph
